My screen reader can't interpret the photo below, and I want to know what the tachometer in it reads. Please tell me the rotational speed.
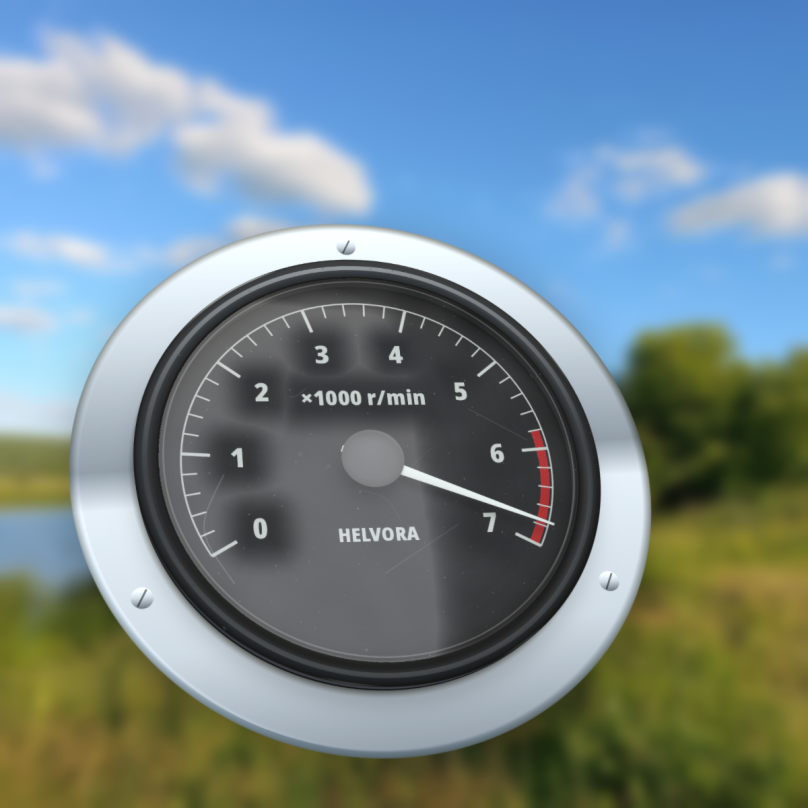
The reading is 6800 rpm
